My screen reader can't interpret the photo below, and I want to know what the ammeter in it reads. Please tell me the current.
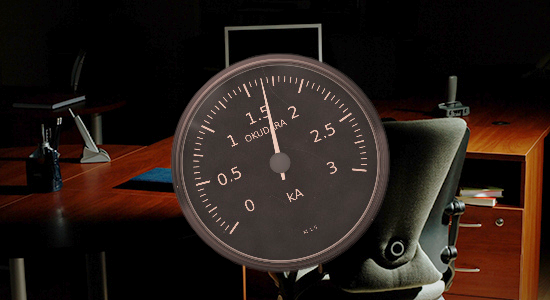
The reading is 1.65 kA
